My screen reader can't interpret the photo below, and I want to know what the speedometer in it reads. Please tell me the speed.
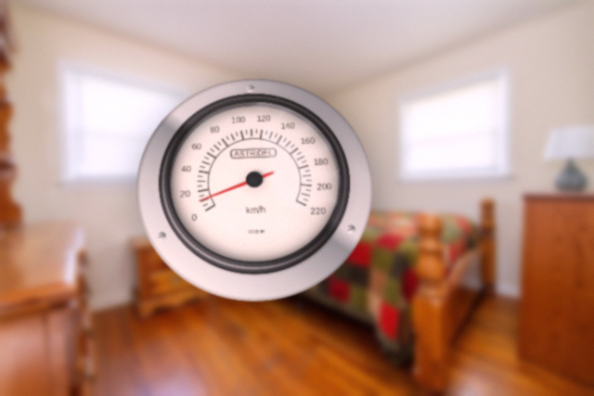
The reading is 10 km/h
